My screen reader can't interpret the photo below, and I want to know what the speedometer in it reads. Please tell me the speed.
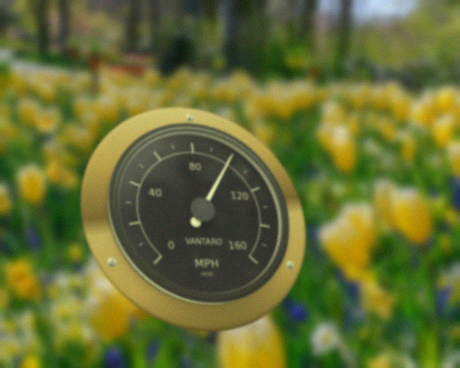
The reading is 100 mph
